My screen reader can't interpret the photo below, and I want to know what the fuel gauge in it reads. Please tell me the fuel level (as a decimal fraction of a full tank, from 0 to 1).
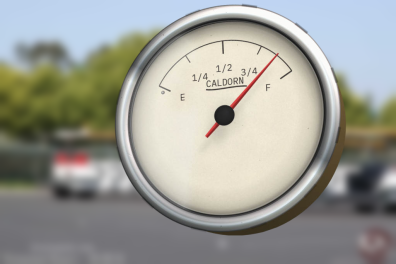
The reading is 0.875
